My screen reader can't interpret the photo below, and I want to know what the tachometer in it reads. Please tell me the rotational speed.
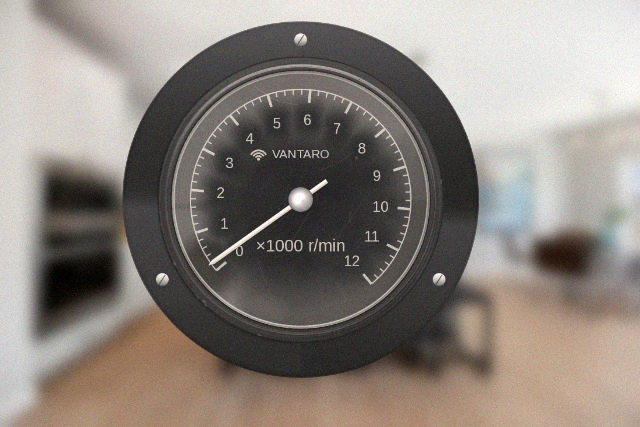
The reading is 200 rpm
